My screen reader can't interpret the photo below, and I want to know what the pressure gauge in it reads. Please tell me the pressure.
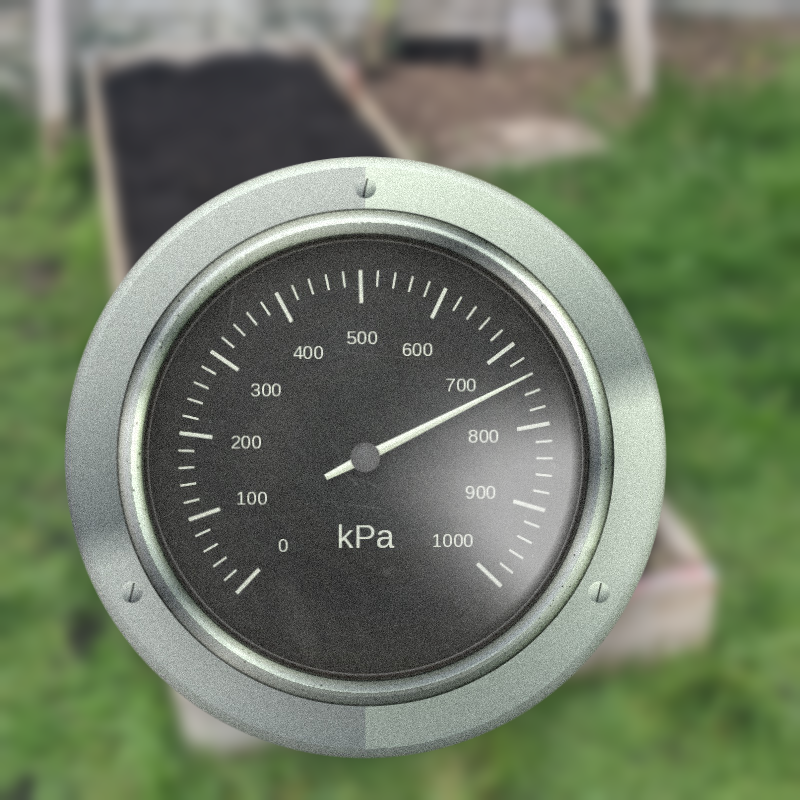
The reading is 740 kPa
